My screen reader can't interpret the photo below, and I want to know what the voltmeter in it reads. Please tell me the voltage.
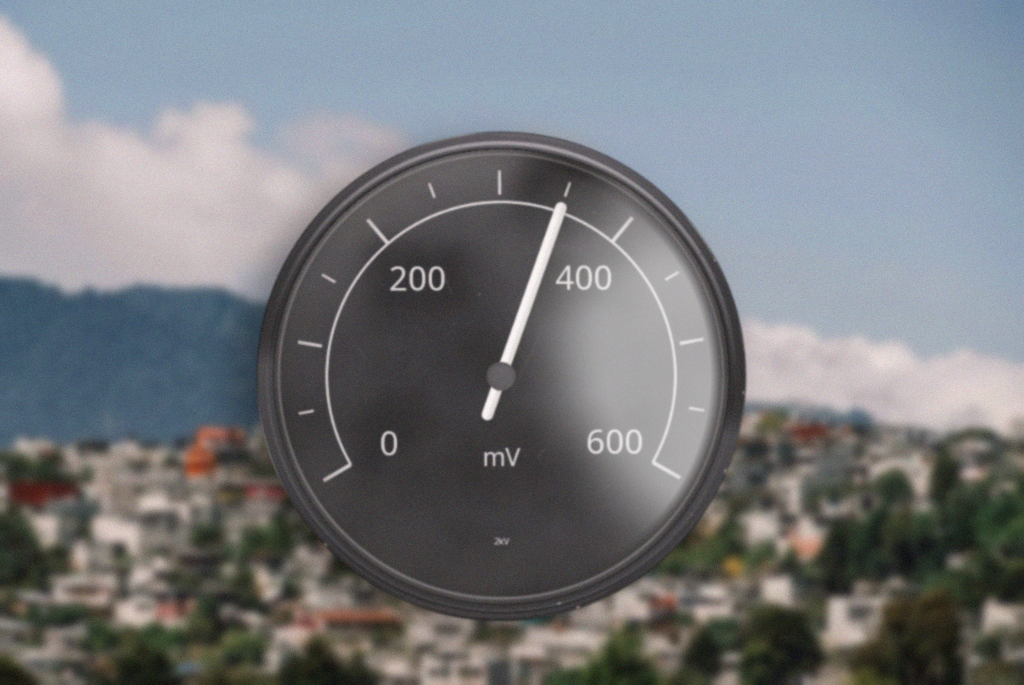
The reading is 350 mV
